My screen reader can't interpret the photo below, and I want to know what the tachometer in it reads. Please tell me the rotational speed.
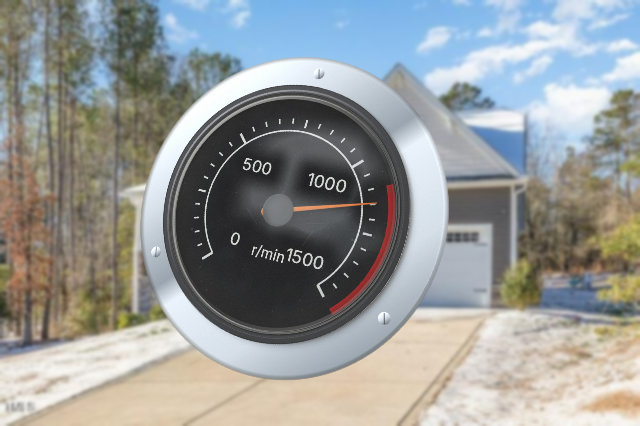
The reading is 1150 rpm
